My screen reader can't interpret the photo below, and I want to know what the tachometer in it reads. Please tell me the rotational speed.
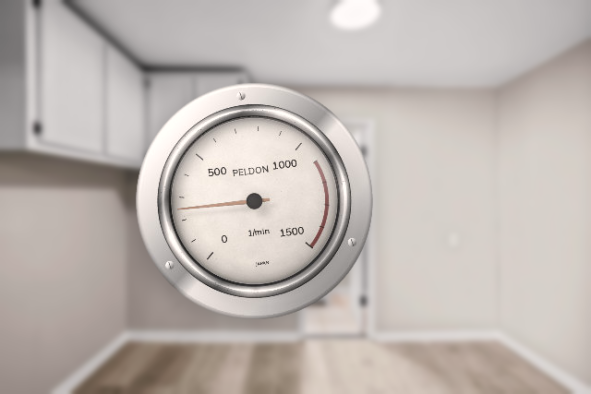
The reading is 250 rpm
